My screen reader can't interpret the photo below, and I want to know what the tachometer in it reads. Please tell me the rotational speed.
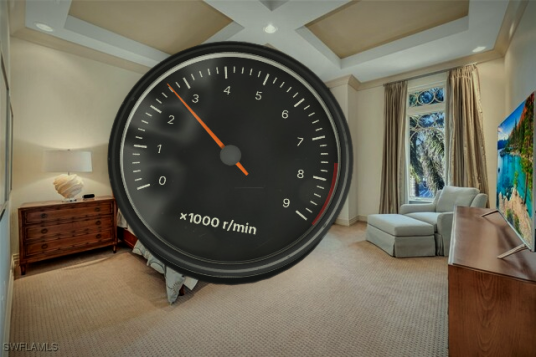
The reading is 2600 rpm
